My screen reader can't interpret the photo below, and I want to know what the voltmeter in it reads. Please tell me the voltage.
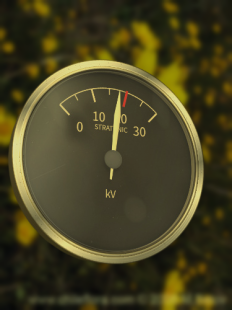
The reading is 17.5 kV
